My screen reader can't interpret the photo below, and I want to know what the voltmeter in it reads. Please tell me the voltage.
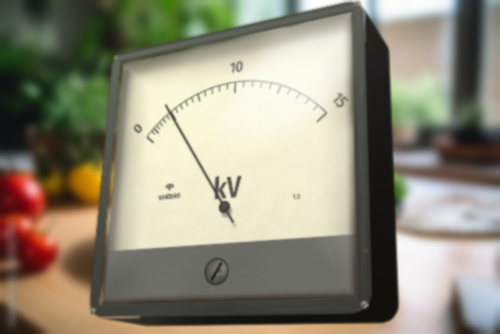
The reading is 5 kV
